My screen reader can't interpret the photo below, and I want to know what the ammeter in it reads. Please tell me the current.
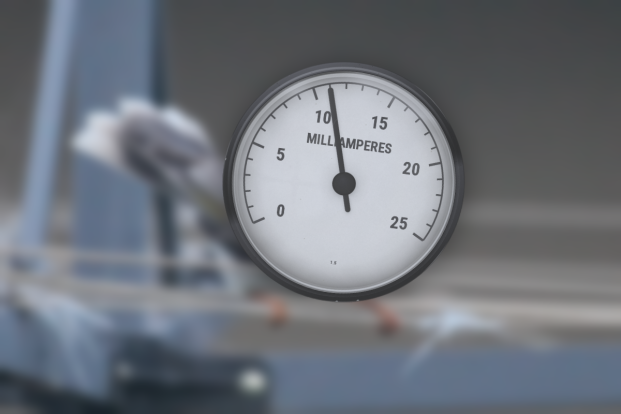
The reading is 11 mA
